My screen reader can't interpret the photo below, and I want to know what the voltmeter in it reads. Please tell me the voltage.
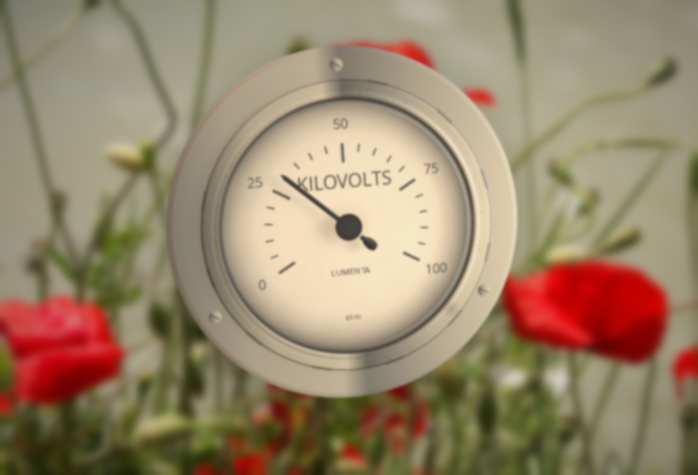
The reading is 30 kV
